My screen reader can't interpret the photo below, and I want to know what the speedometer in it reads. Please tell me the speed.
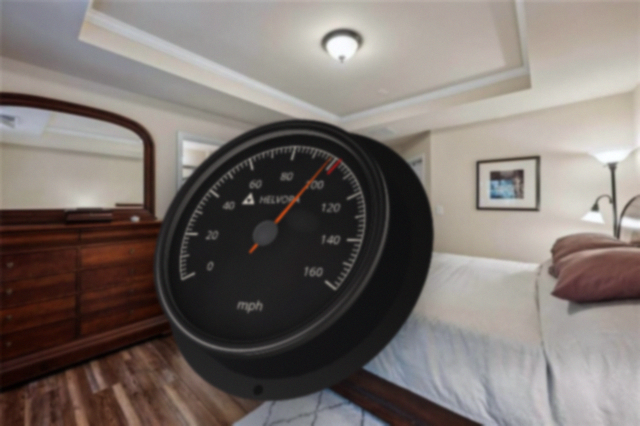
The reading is 100 mph
